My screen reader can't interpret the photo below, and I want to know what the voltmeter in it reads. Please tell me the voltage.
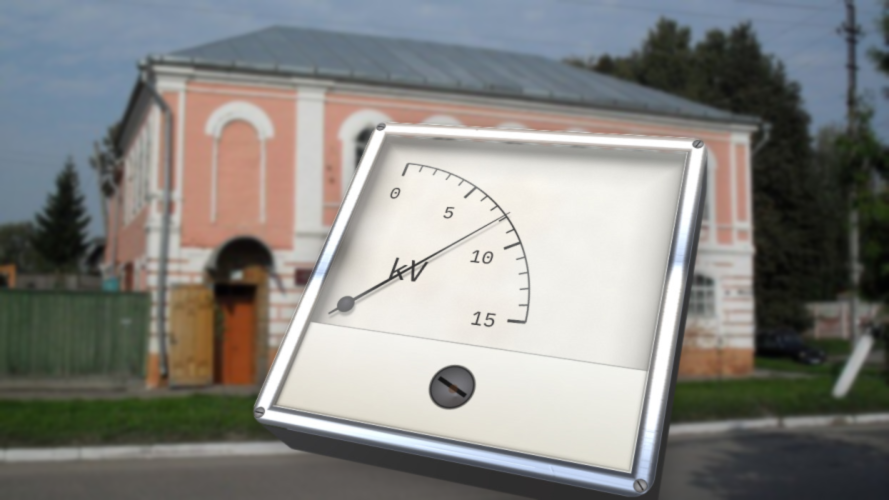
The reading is 8 kV
